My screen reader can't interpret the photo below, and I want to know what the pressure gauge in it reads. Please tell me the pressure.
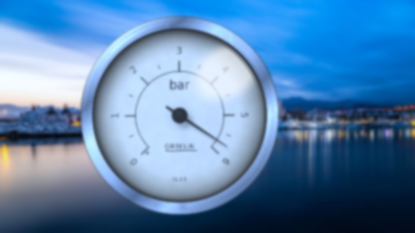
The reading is 5.75 bar
